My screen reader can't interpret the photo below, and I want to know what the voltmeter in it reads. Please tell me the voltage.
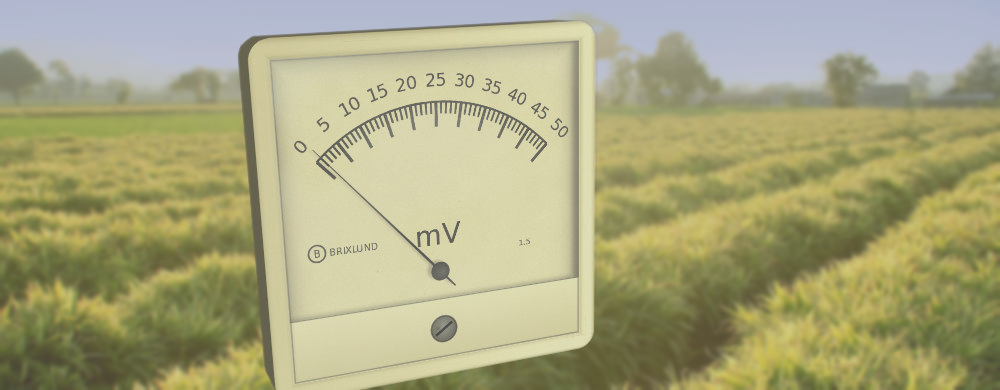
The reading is 1 mV
